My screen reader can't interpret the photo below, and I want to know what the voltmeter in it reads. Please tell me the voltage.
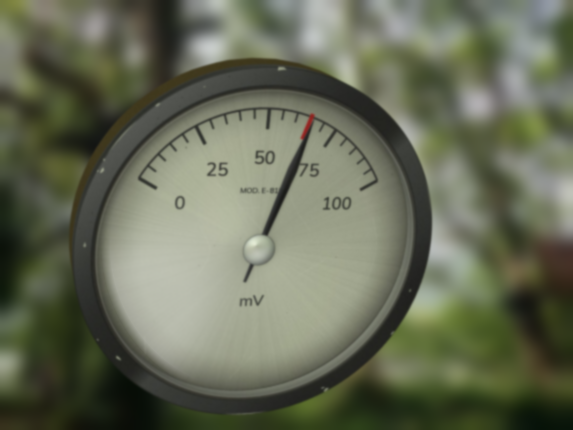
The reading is 65 mV
